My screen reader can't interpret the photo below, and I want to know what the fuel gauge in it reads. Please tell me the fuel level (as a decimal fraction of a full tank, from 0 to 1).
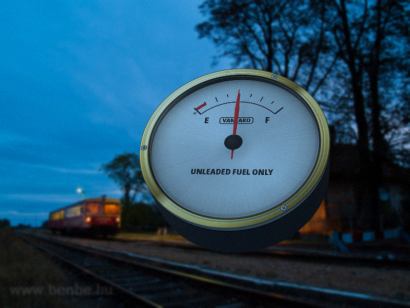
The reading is 0.5
